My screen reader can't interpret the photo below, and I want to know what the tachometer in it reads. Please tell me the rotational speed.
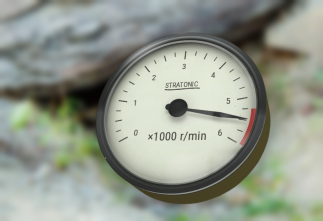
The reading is 5500 rpm
